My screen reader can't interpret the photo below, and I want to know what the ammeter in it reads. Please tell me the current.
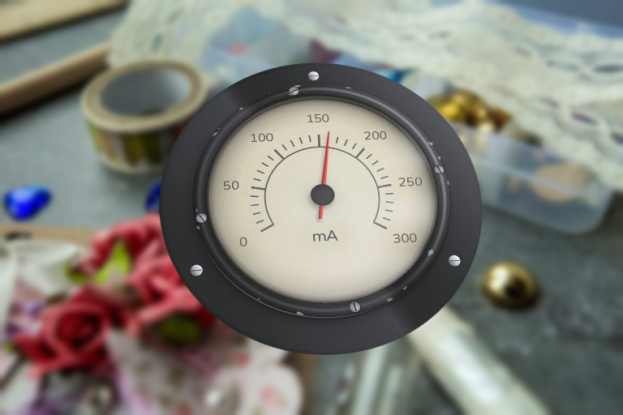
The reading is 160 mA
